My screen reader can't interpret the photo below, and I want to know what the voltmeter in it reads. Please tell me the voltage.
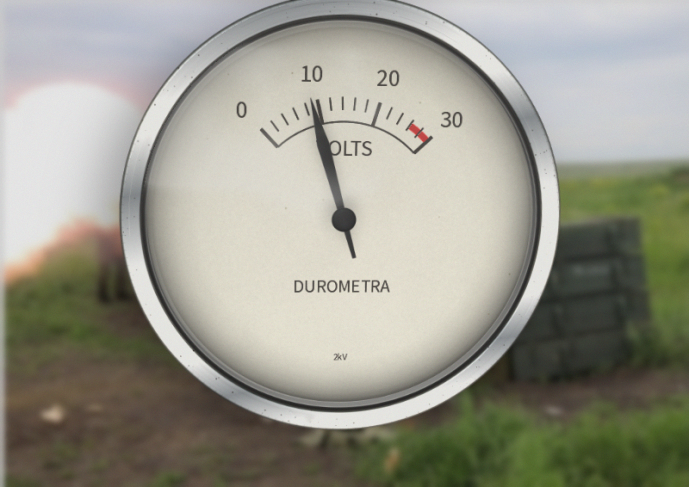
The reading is 9 V
